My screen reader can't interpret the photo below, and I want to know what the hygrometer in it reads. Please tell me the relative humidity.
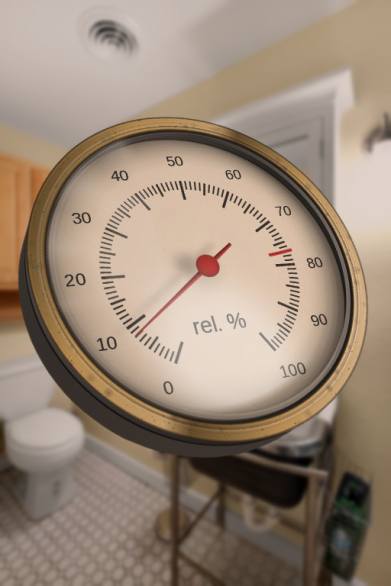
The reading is 8 %
